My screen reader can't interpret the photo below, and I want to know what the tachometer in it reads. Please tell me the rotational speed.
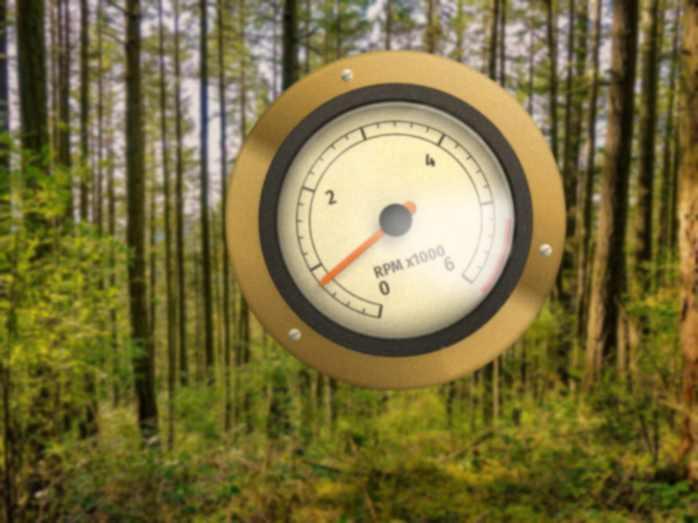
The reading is 800 rpm
